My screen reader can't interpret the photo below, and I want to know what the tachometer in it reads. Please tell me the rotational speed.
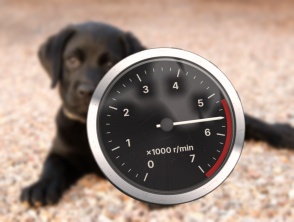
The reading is 5600 rpm
